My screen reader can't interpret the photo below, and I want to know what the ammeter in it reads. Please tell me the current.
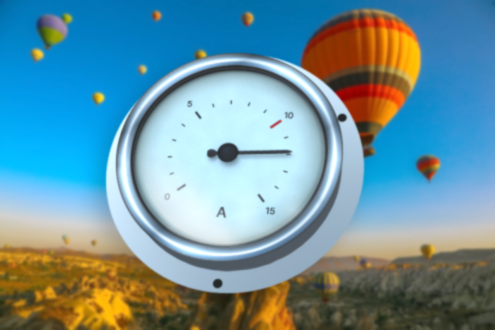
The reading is 12 A
